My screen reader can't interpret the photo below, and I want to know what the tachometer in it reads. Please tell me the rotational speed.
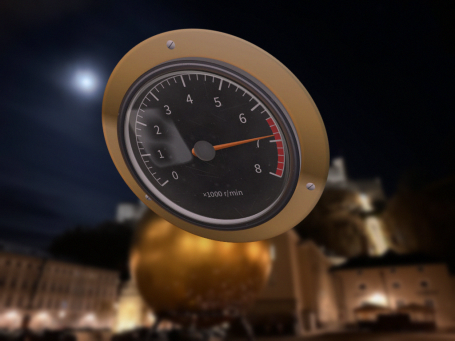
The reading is 6800 rpm
